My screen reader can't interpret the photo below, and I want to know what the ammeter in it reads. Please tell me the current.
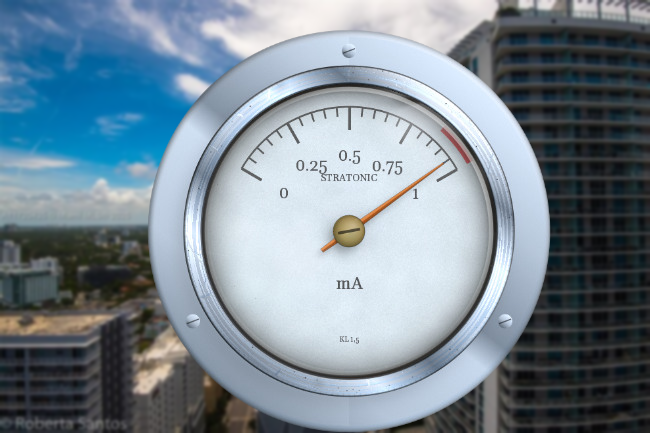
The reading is 0.95 mA
